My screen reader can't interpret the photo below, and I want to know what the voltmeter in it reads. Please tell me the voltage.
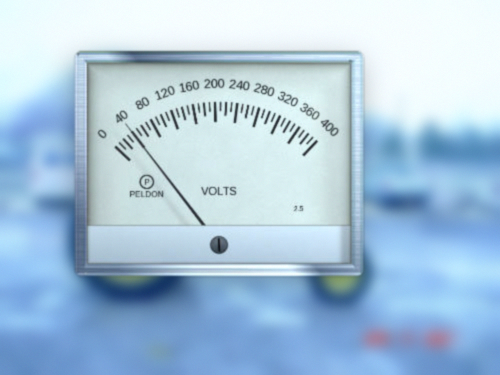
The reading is 40 V
